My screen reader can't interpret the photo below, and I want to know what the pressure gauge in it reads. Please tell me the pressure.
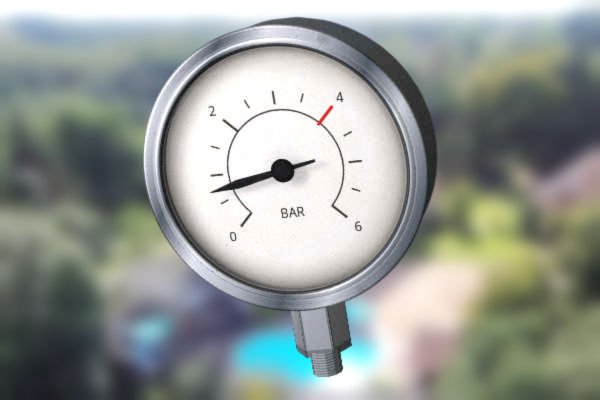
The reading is 0.75 bar
